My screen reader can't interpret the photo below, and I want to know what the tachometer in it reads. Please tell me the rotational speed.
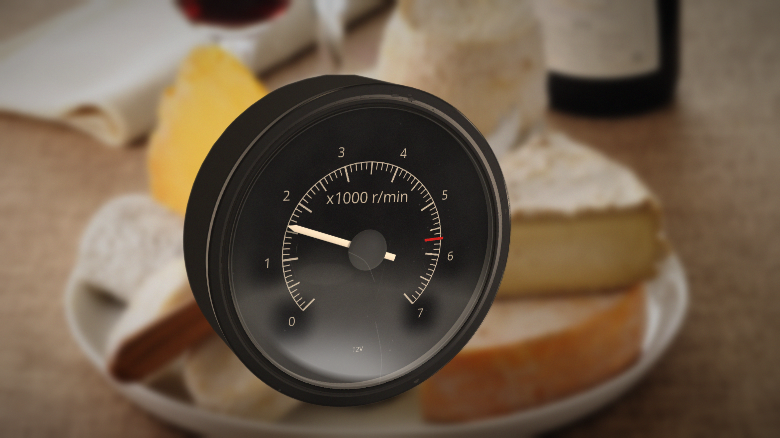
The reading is 1600 rpm
